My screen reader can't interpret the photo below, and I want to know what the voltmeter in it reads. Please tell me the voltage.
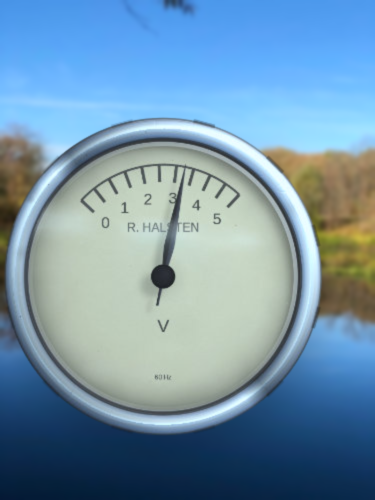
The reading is 3.25 V
